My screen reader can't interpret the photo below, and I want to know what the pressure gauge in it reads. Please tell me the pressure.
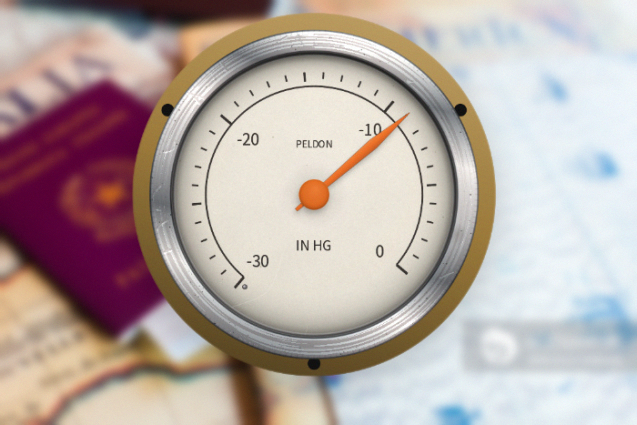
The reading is -9 inHg
